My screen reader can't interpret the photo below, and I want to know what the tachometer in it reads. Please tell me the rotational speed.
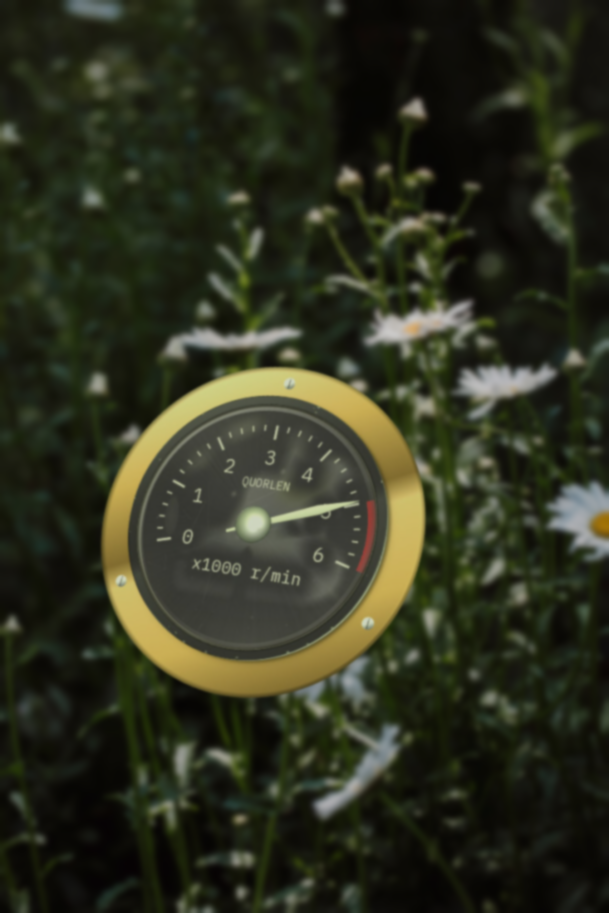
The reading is 5000 rpm
